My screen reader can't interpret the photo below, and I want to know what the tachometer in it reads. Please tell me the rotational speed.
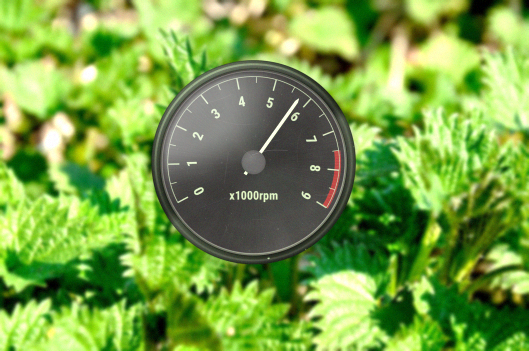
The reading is 5750 rpm
